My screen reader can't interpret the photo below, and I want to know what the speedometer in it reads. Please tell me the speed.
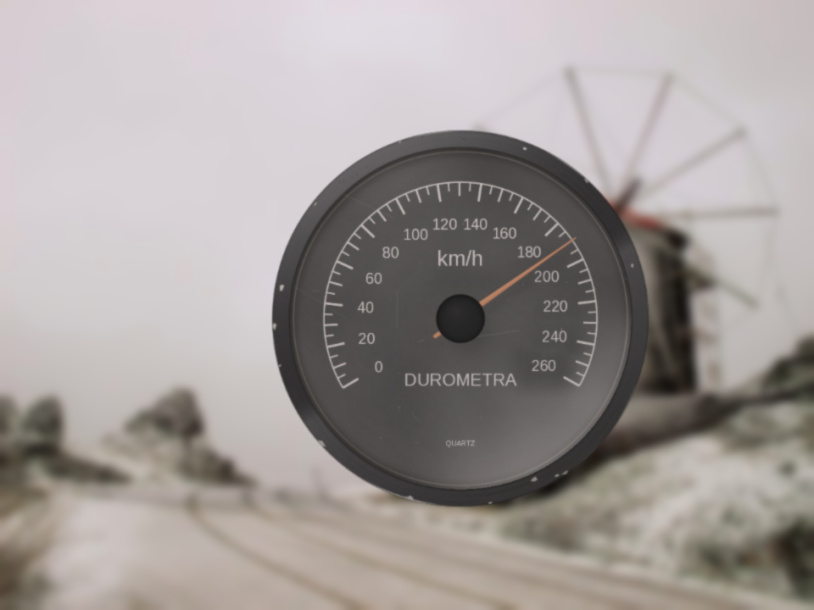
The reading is 190 km/h
